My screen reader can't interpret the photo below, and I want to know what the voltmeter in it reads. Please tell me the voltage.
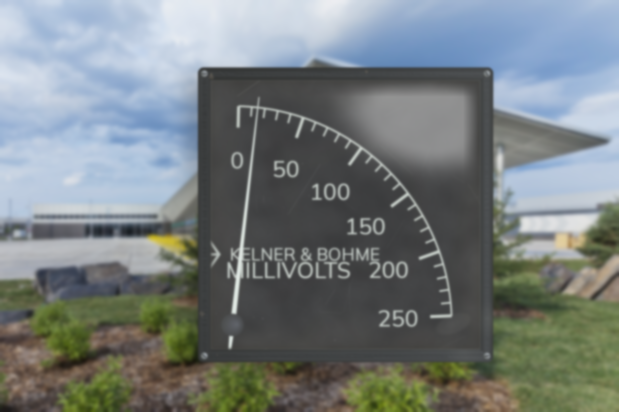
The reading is 15 mV
